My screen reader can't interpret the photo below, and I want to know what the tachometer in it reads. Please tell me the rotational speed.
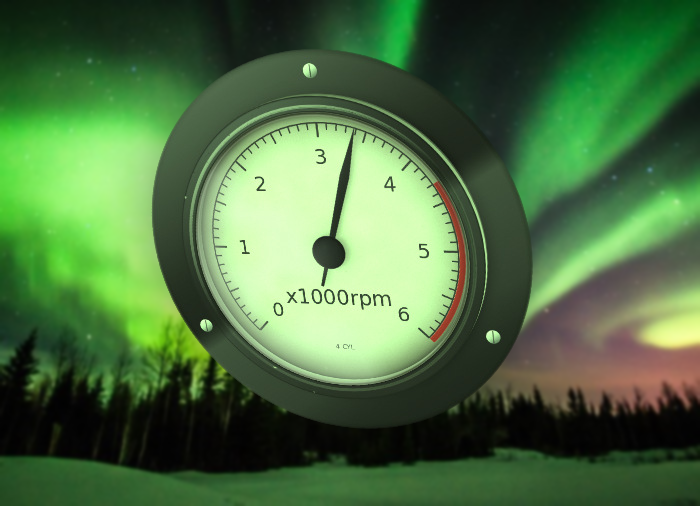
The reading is 3400 rpm
